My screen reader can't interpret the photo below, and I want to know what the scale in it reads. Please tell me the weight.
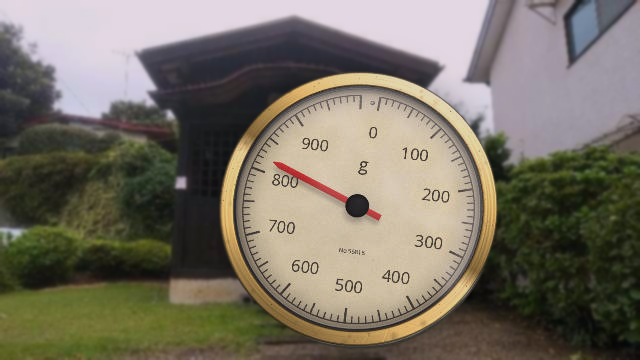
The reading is 820 g
